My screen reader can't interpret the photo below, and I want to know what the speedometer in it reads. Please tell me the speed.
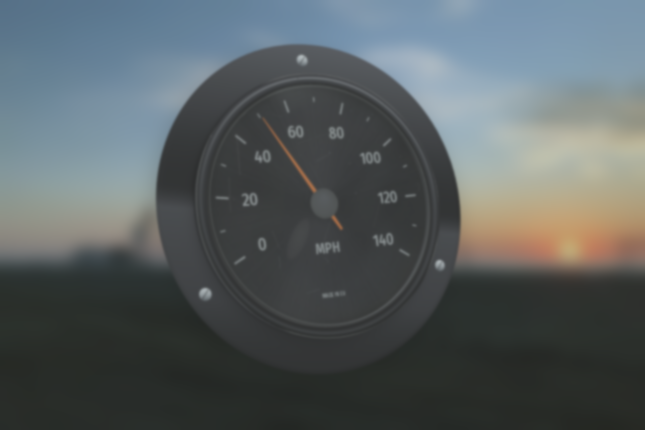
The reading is 50 mph
